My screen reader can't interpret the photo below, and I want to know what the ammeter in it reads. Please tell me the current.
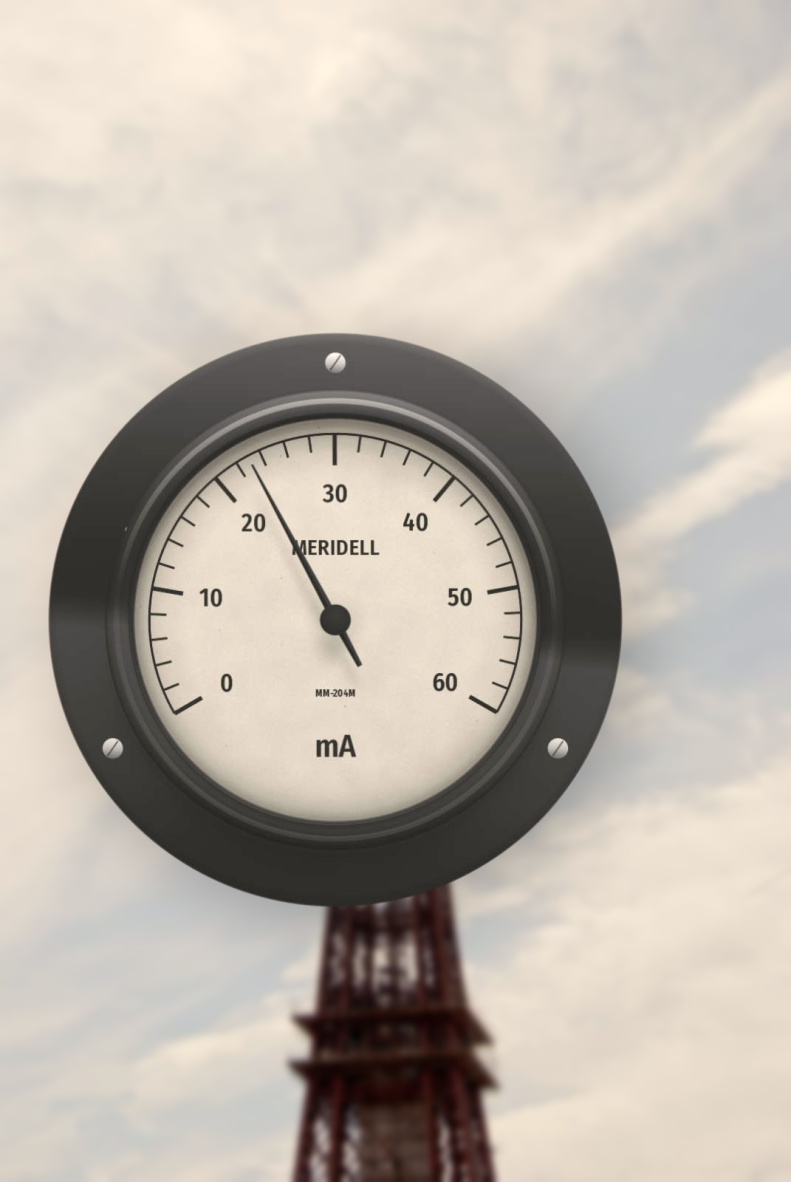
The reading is 23 mA
